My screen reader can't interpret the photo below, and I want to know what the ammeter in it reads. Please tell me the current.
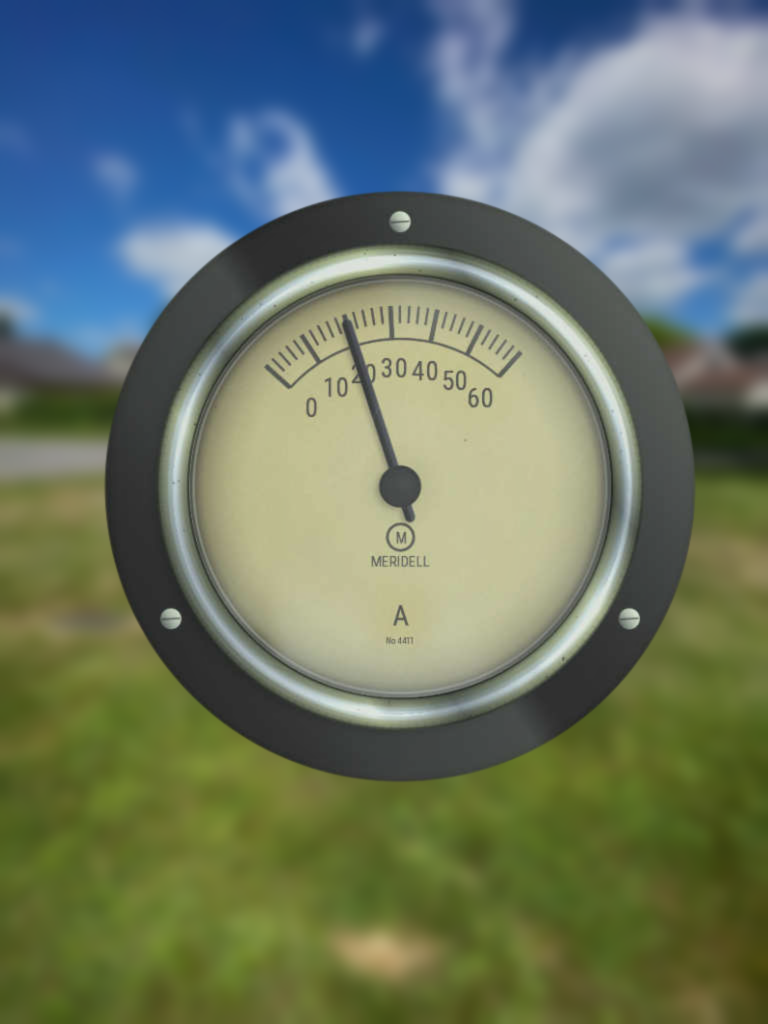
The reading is 20 A
